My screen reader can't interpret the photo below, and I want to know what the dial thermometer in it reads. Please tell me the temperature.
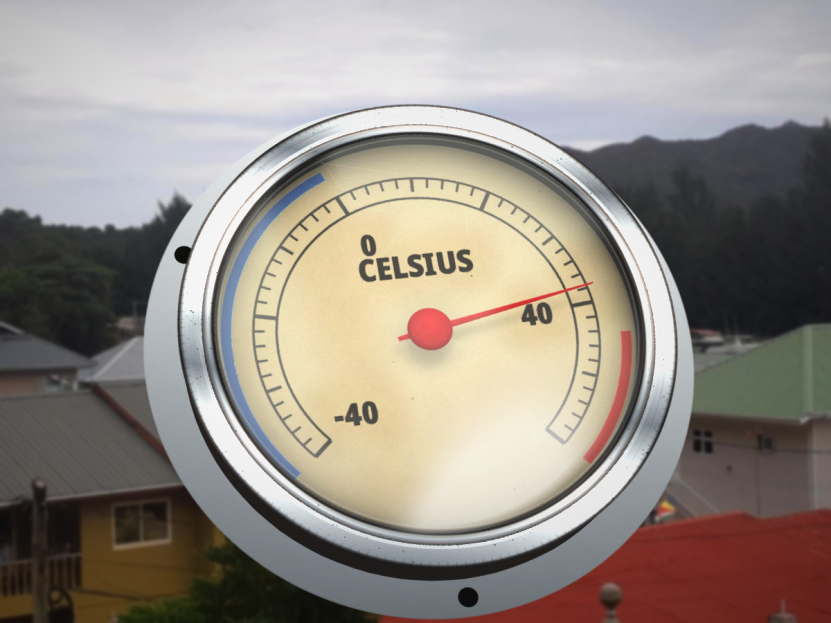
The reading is 38 °C
